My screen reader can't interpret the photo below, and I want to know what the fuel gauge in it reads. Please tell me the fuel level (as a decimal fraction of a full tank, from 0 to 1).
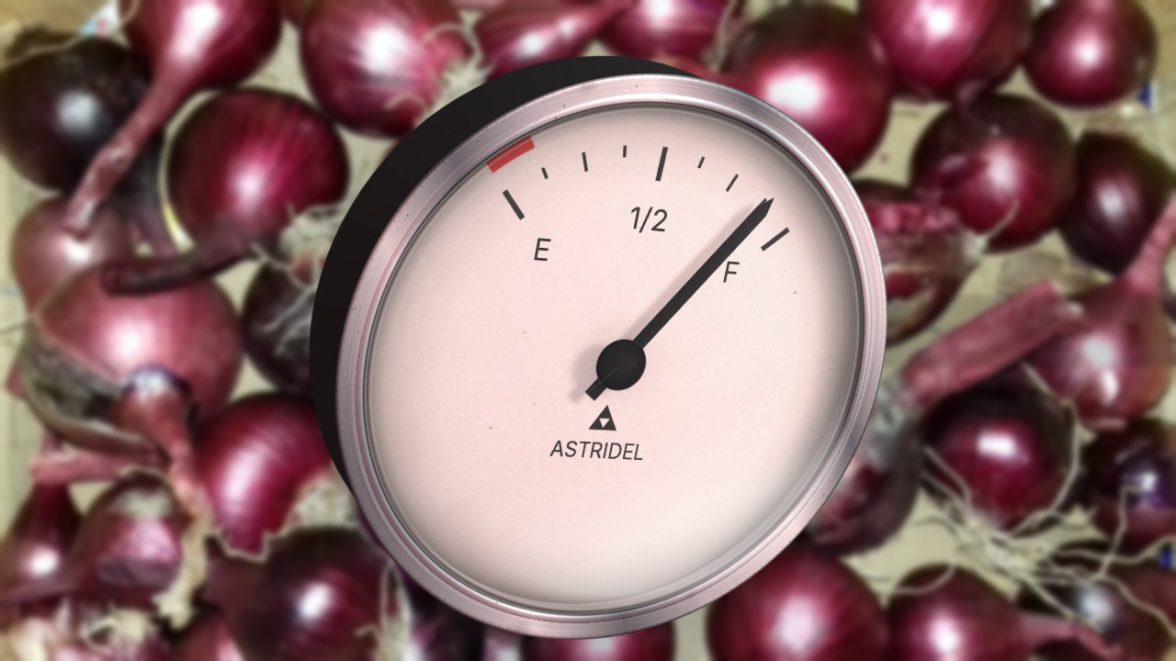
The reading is 0.875
